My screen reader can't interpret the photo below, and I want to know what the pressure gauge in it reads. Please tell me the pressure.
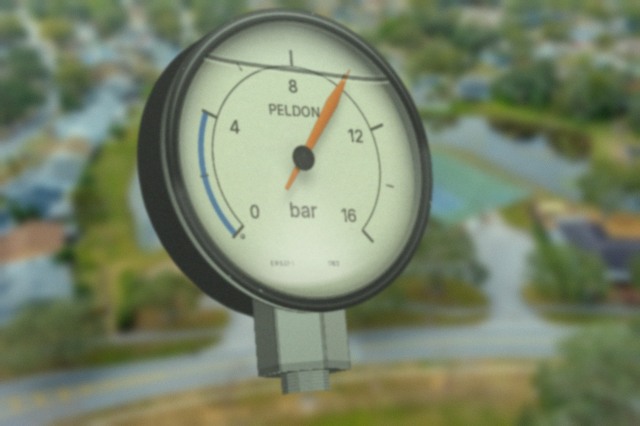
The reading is 10 bar
